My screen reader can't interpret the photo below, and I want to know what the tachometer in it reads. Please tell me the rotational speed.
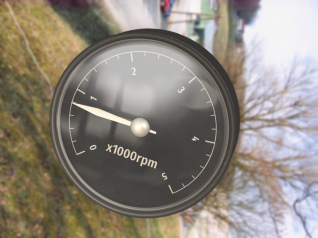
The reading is 800 rpm
